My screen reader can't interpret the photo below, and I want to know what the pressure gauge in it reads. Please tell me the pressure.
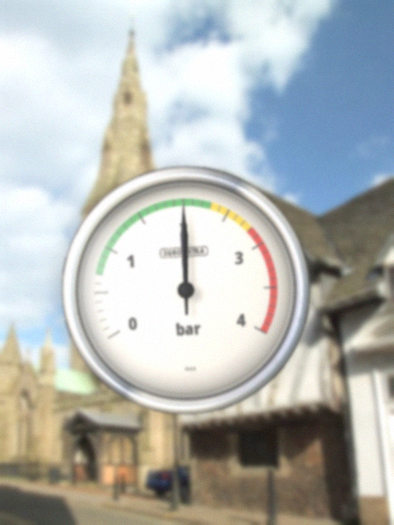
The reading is 2 bar
